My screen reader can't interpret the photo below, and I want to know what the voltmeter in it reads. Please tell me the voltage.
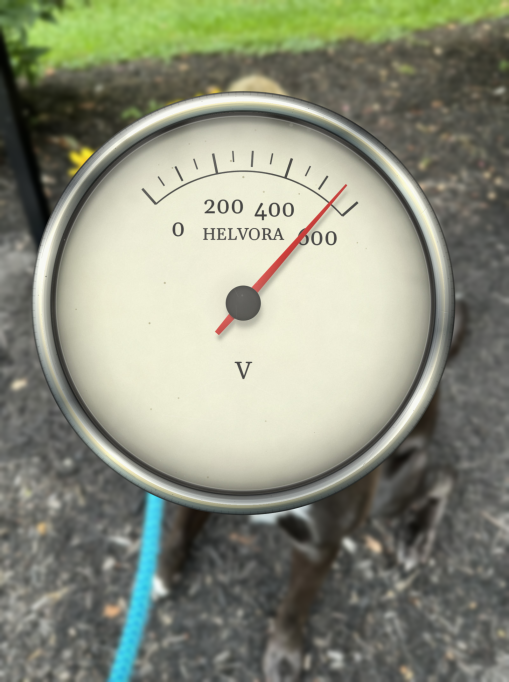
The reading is 550 V
